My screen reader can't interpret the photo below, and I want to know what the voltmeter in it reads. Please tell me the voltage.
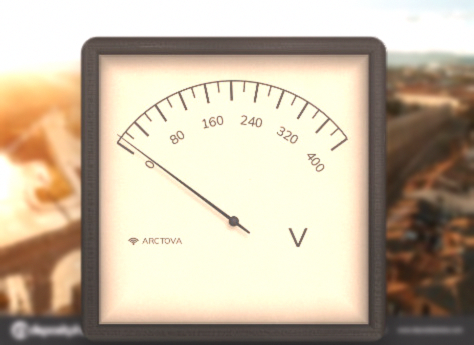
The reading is 10 V
